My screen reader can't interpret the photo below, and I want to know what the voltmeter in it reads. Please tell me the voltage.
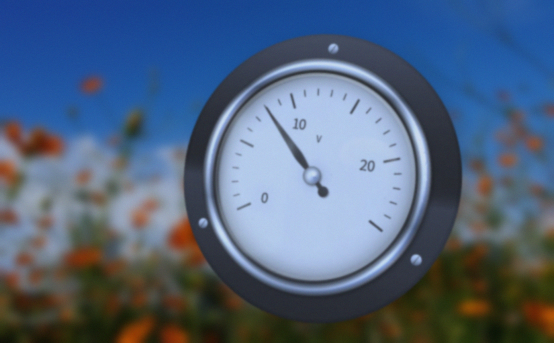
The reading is 8 V
